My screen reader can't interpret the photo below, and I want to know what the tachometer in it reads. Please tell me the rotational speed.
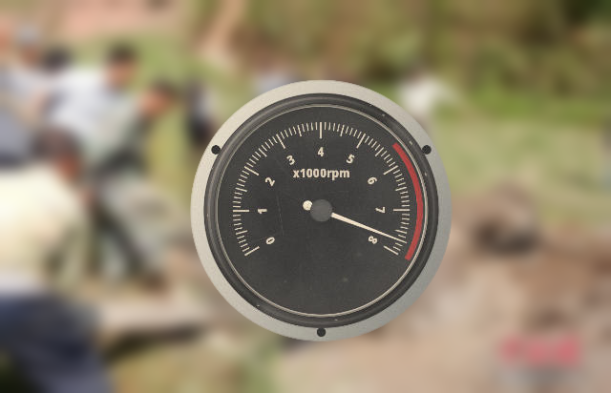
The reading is 7700 rpm
